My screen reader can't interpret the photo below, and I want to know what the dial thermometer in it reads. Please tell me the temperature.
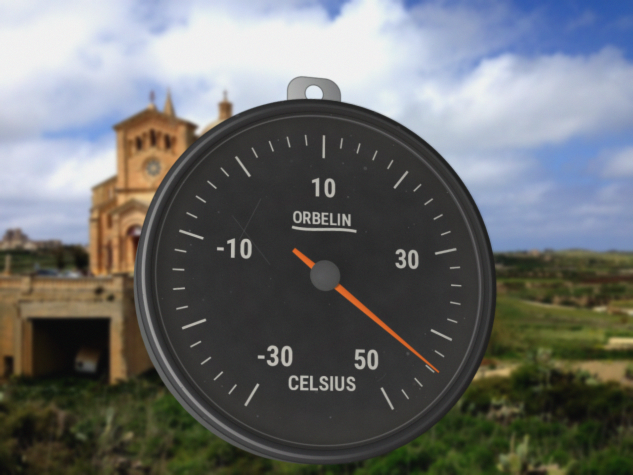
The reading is 44 °C
